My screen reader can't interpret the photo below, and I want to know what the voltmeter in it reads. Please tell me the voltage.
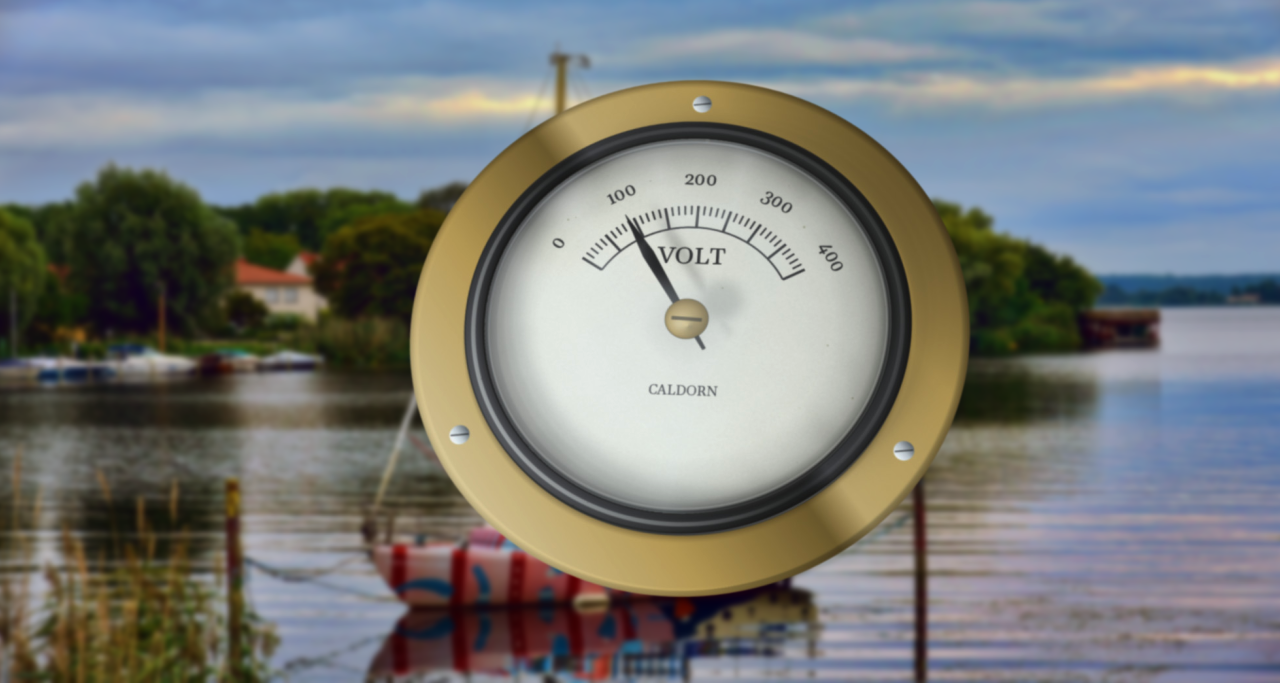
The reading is 90 V
